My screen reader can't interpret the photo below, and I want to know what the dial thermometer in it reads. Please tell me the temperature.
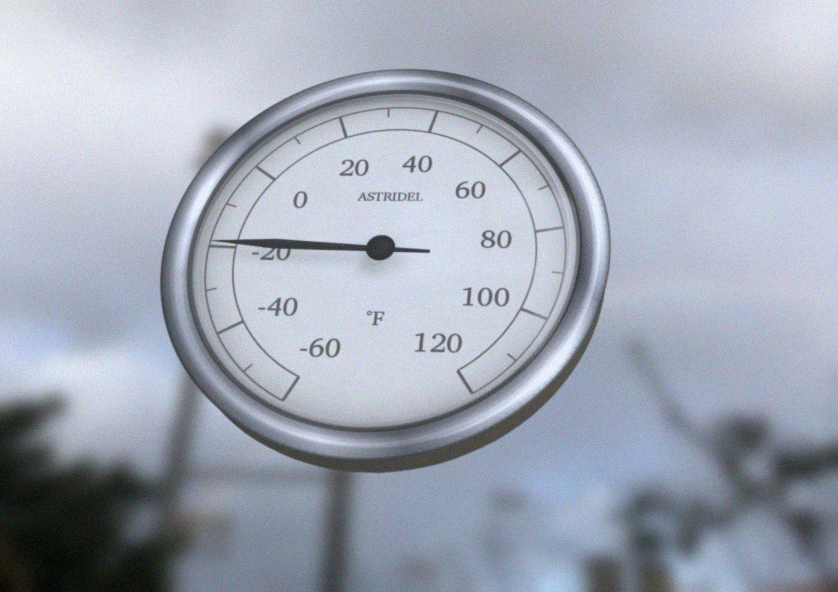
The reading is -20 °F
